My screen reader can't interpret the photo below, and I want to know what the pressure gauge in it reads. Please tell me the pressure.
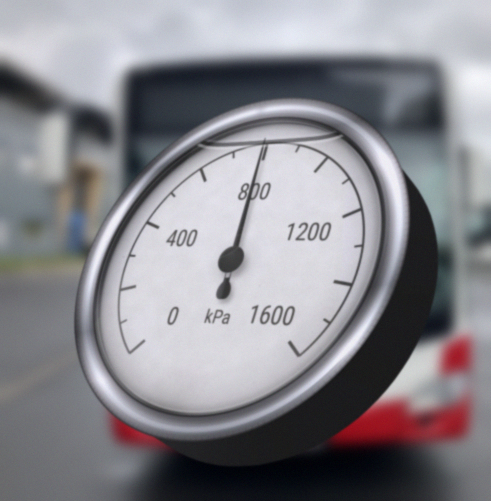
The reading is 800 kPa
